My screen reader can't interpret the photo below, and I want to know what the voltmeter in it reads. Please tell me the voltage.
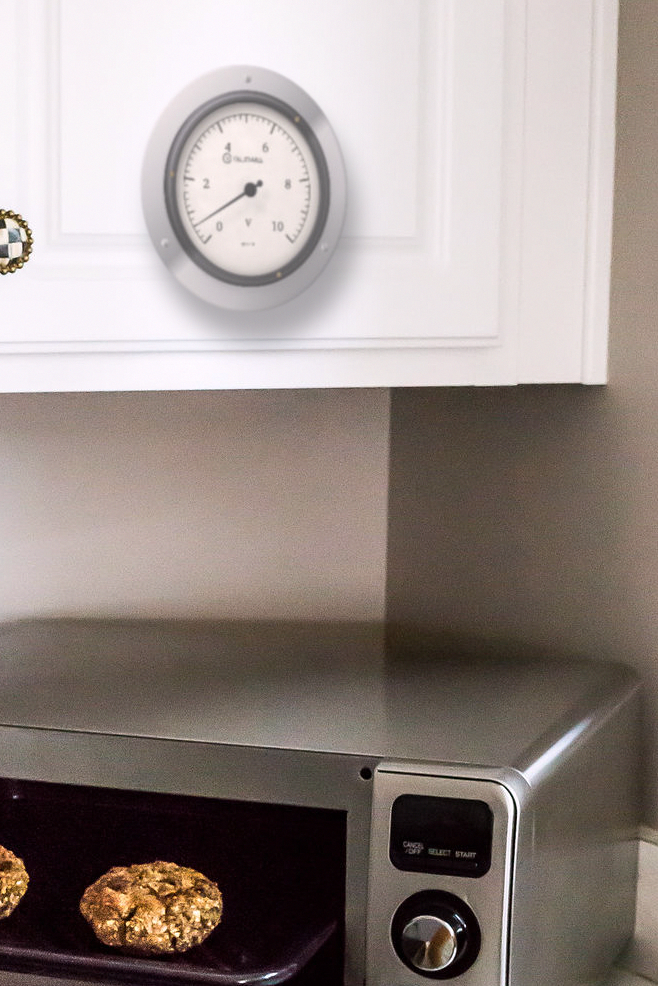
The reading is 0.6 V
